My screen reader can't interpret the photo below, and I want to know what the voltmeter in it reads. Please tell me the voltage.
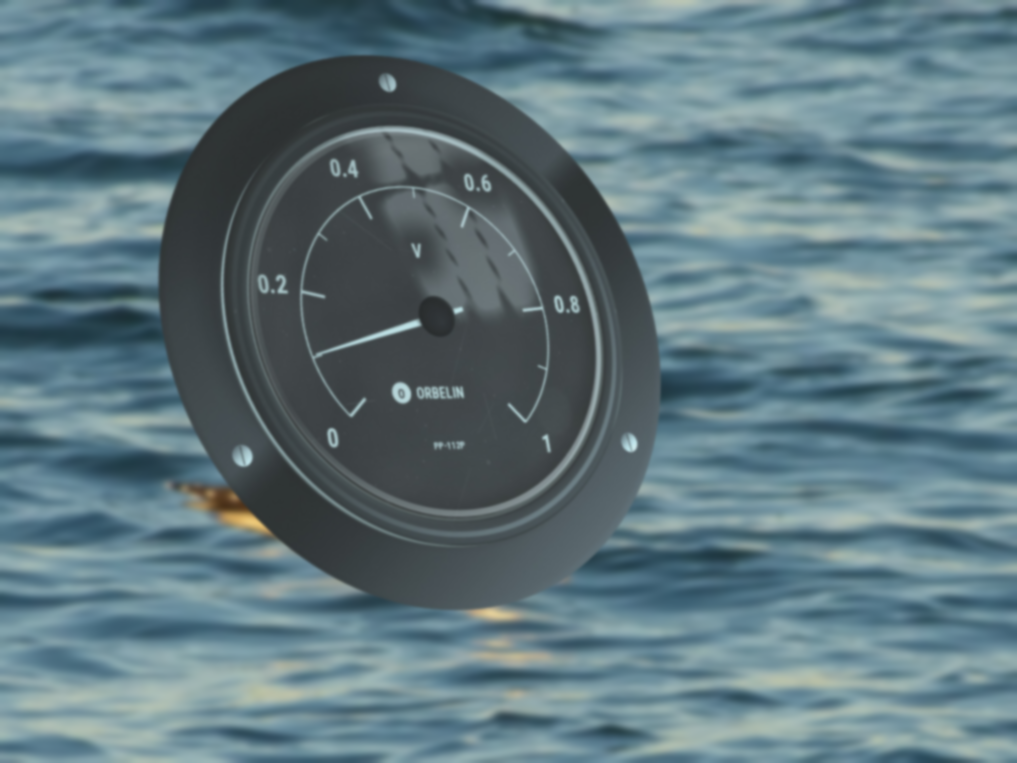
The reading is 0.1 V
